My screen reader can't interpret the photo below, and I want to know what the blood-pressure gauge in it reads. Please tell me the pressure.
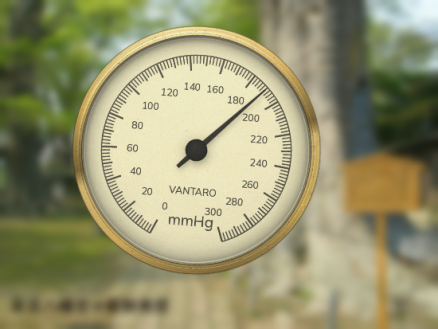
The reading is 190 mmHg
